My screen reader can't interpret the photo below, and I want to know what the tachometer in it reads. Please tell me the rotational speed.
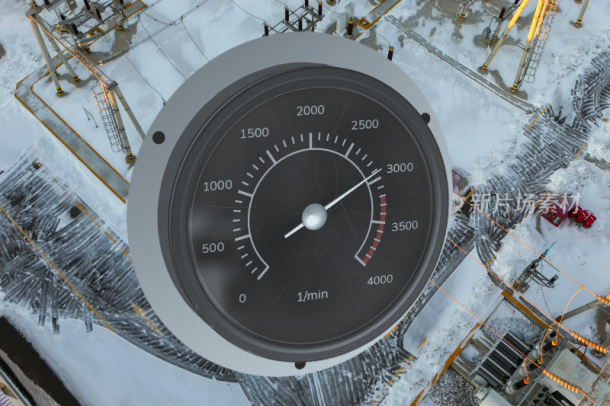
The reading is 2900 rpm
